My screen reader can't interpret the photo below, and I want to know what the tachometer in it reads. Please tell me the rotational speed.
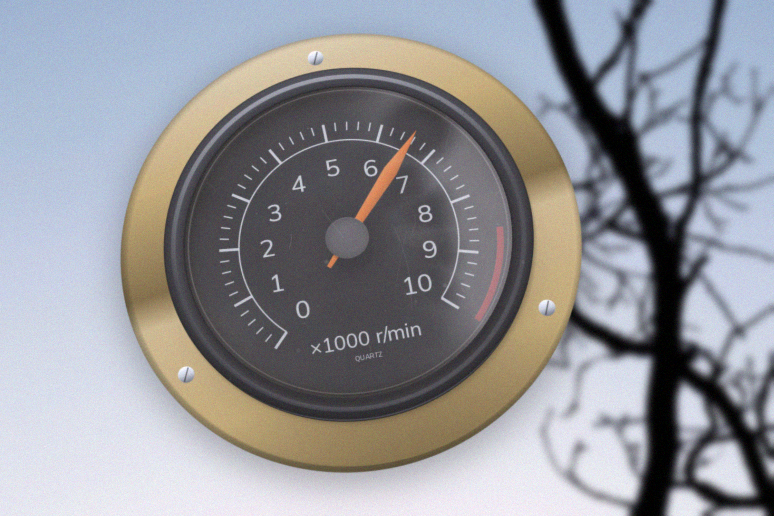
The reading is 6600 rpm
